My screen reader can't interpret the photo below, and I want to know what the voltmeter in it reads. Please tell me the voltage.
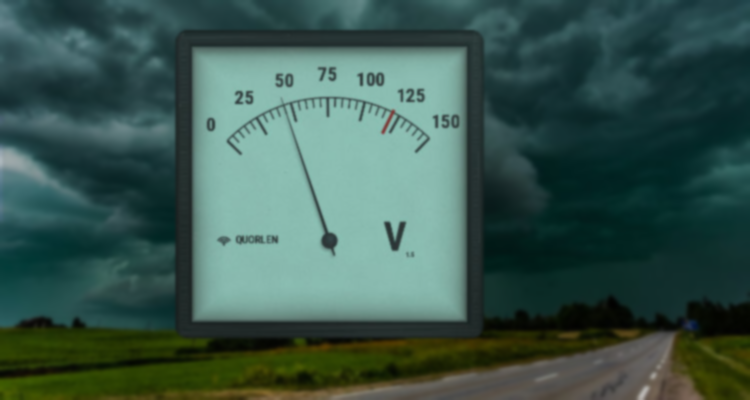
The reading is 45 V
